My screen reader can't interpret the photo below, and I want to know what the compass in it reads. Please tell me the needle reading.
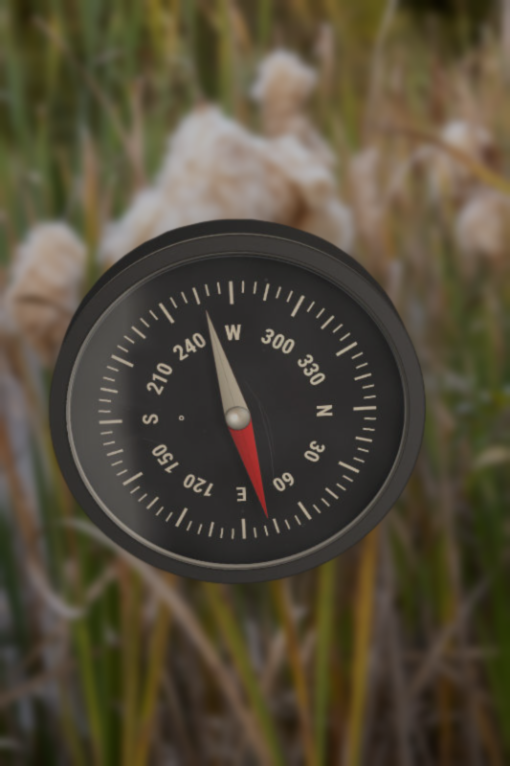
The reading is 77.5 °
